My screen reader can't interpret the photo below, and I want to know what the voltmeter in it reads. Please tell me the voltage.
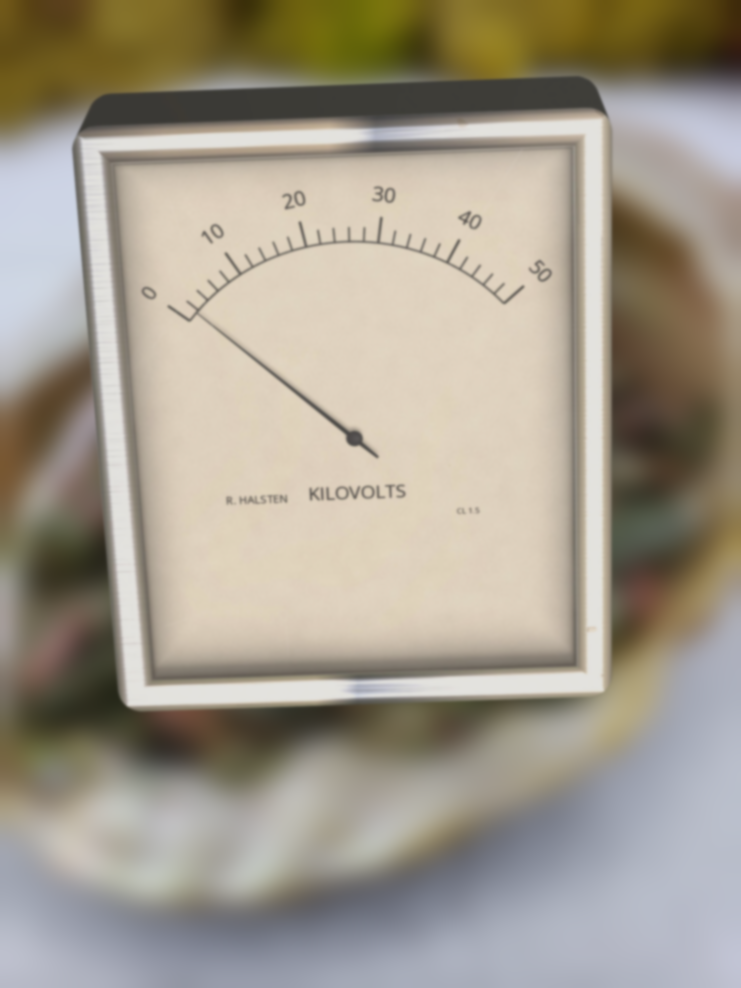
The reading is 2 kV
